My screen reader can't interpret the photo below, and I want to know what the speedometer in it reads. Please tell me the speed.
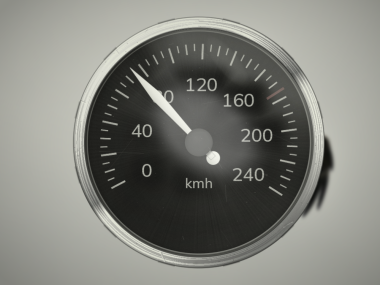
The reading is 75 km/h
